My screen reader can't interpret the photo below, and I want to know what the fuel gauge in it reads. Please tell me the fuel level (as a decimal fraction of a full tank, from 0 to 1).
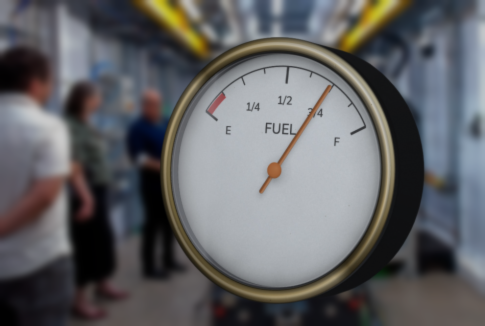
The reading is 0.75
